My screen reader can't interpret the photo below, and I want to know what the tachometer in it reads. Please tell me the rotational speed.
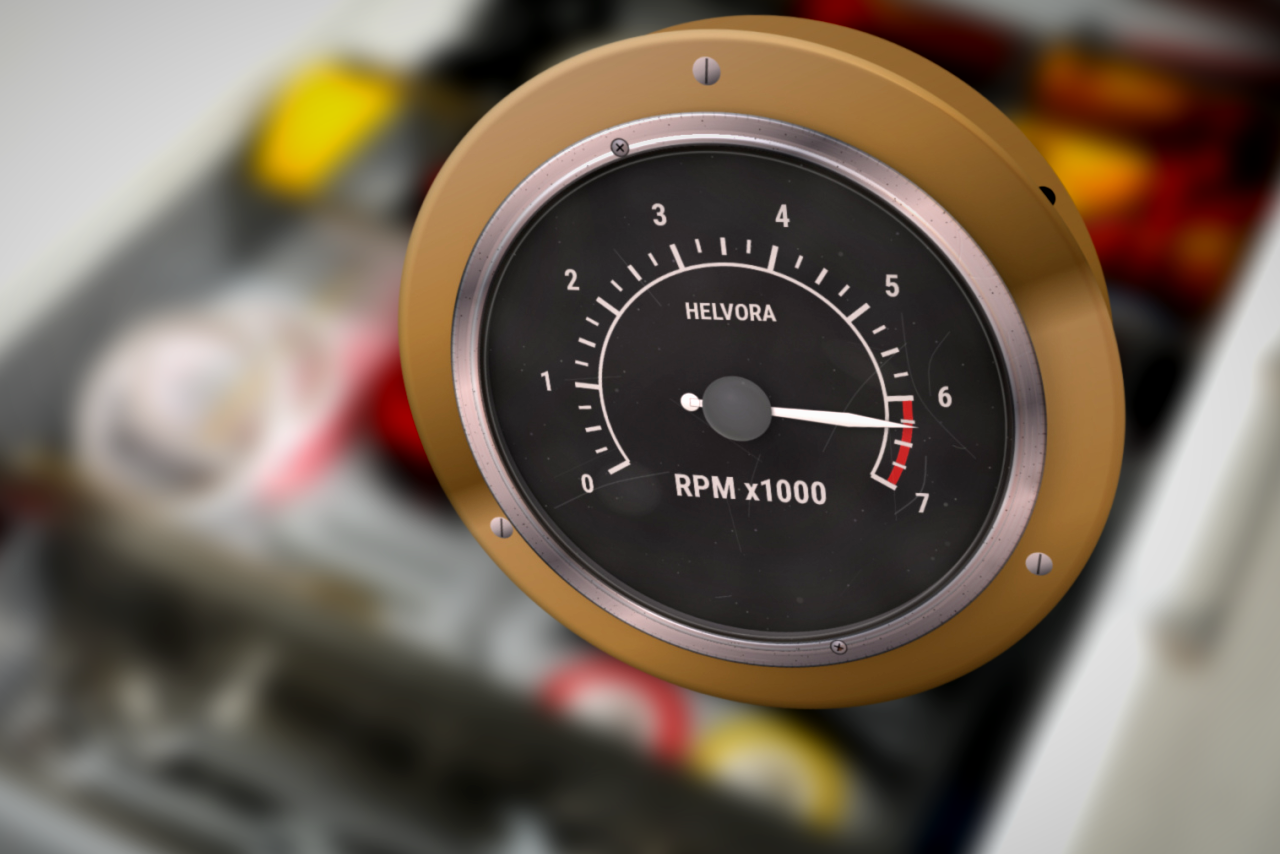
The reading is 6250 rpm
